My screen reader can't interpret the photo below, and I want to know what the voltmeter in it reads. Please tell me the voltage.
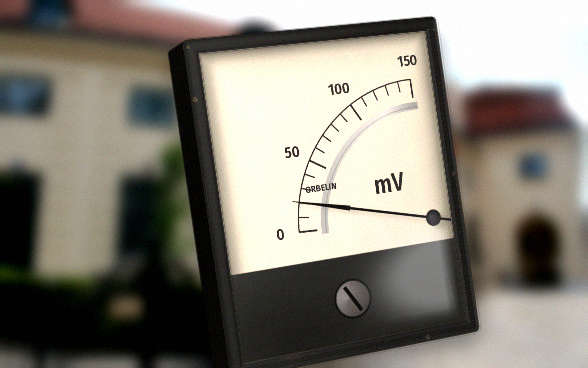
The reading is 20 mV
